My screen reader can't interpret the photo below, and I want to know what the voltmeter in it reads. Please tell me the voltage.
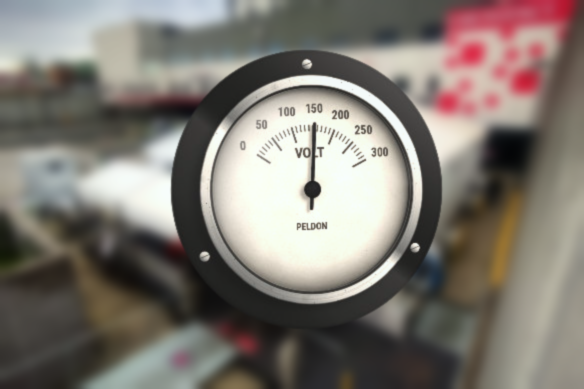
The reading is 150 V
